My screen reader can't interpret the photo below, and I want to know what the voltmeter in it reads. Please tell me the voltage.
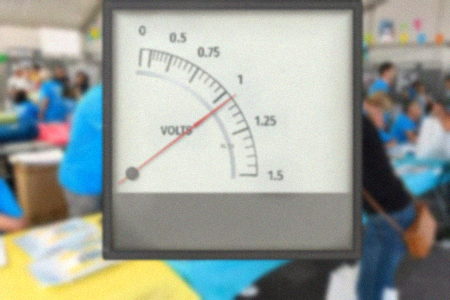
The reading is 1.05 V
